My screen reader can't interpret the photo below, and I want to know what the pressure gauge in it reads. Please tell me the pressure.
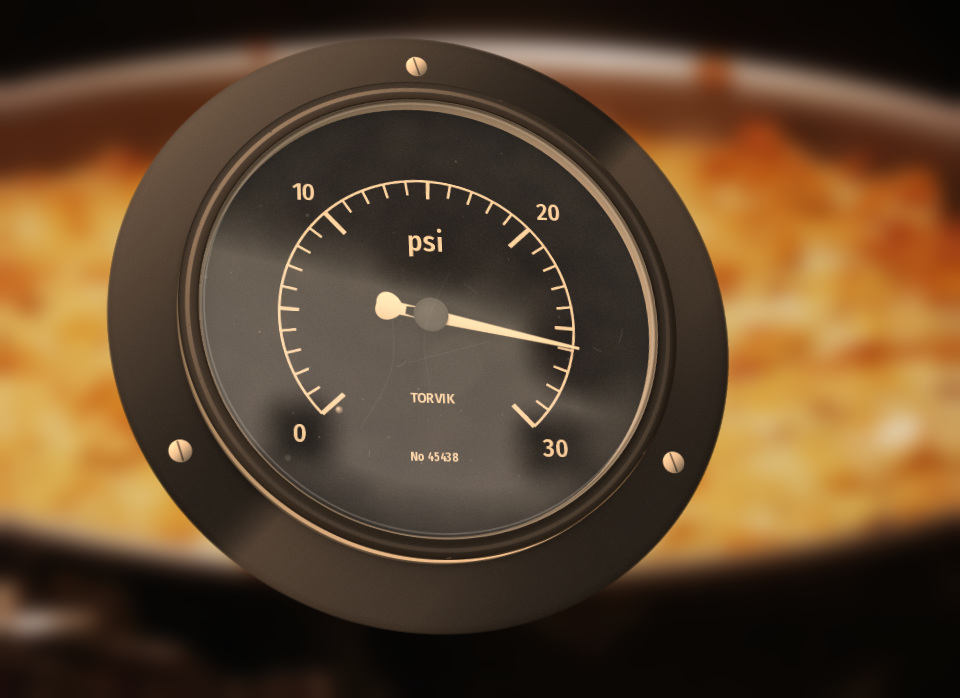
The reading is 26 psi
